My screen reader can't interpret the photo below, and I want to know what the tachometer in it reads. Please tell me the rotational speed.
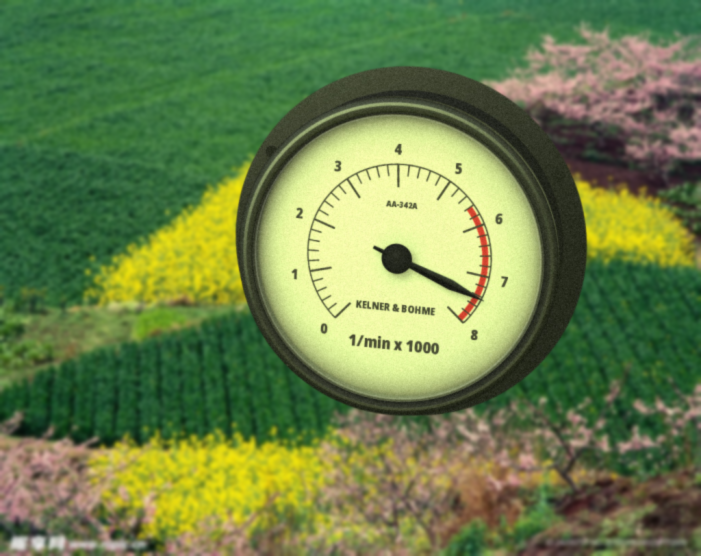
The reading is 7400 rpm
